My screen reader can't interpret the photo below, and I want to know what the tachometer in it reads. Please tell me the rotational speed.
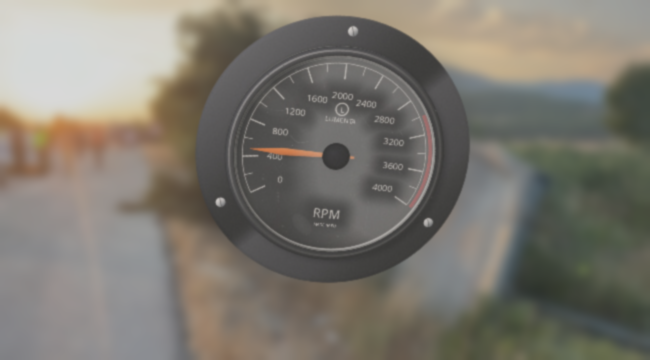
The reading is 500 rpm
